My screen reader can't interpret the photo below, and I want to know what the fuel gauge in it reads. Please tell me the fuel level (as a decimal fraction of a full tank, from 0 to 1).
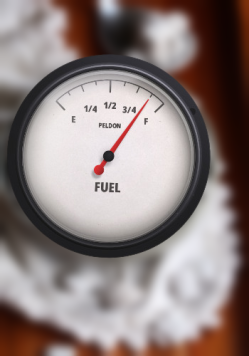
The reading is 0.875
